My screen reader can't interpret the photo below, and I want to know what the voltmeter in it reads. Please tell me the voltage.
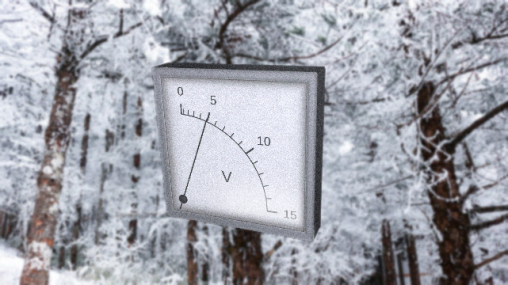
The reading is 5 V
